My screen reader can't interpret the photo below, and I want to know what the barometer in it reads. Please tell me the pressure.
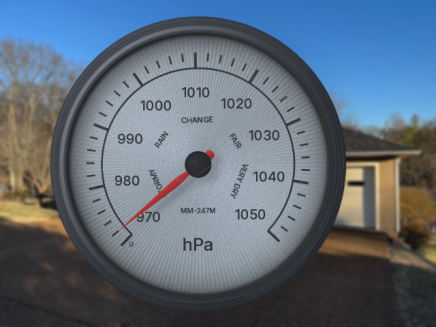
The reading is 972 hPa
